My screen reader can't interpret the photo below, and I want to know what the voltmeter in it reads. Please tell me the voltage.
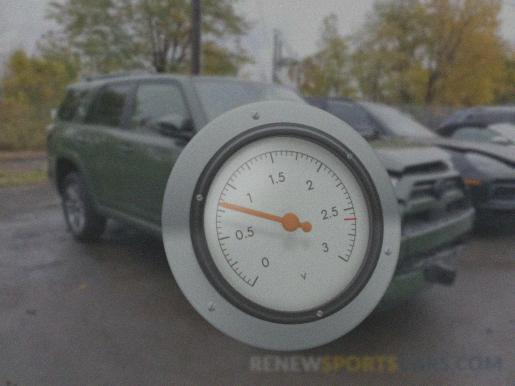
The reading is 0.8 V
